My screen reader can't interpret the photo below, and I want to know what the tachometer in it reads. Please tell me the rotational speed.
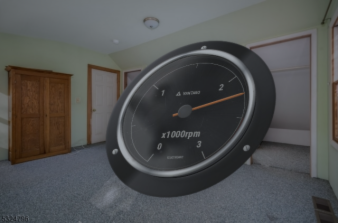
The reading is 2250 rpm
